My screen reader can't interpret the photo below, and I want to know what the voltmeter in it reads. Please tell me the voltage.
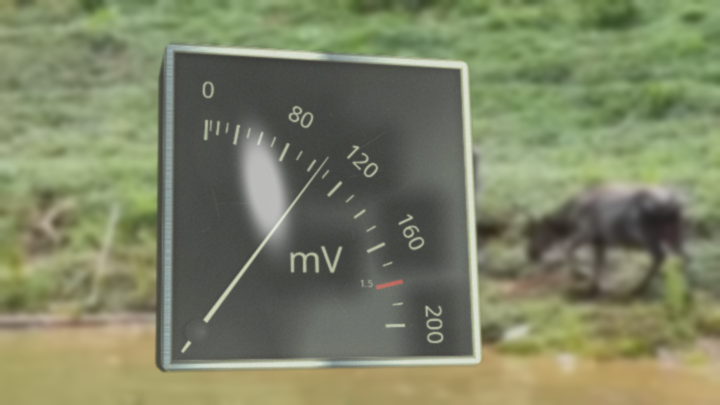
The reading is 105 mV
